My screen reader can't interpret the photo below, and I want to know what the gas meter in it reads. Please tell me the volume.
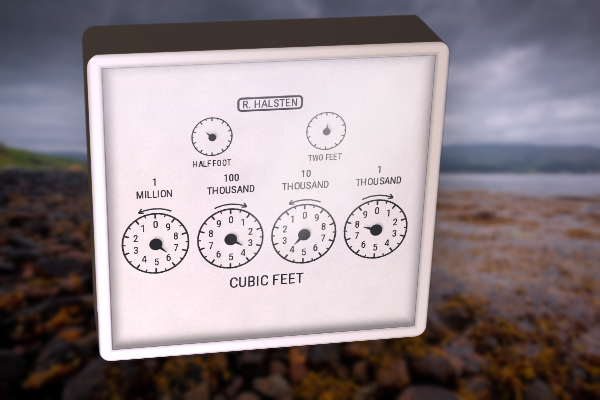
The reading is 633800 ft³
